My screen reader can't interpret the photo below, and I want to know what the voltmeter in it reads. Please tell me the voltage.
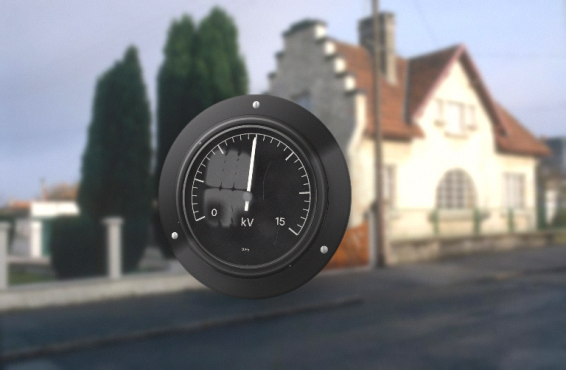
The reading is 7.5 kV
